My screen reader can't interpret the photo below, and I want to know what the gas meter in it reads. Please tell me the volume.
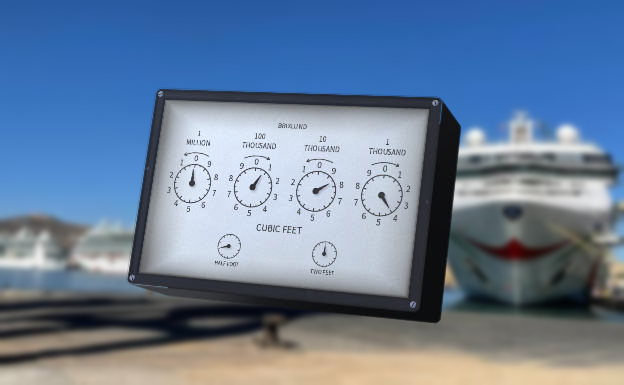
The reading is 8400 ft³
